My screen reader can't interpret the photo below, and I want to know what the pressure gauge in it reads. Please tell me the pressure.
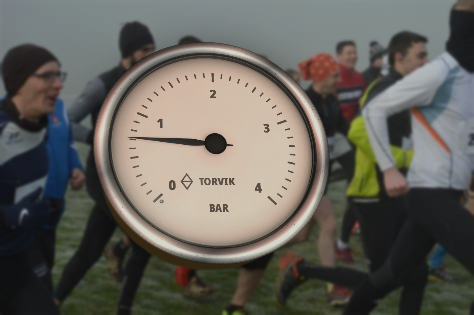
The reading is 0.7 bar
